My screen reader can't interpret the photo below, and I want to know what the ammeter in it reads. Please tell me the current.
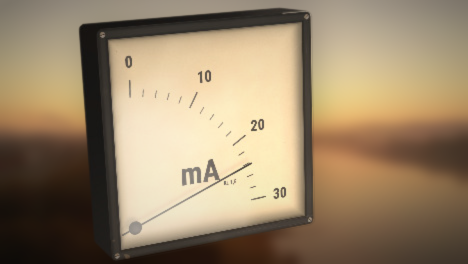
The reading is 24 mA
